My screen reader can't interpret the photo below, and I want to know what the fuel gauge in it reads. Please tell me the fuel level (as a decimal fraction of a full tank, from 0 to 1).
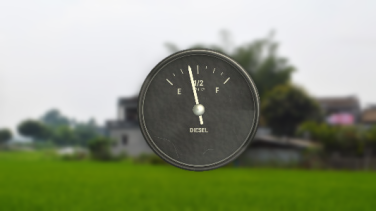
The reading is 0.375
